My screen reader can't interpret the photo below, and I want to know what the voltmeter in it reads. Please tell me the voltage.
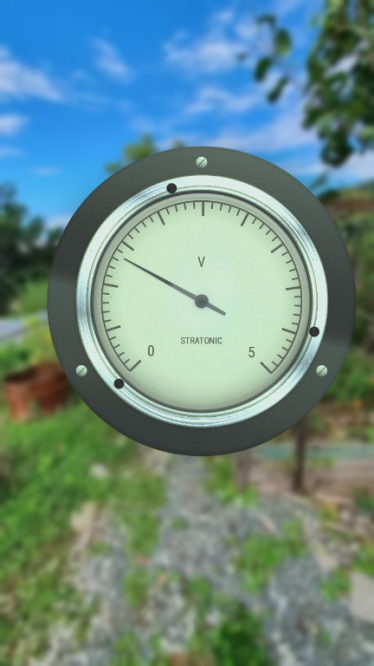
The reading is 1.35 V
